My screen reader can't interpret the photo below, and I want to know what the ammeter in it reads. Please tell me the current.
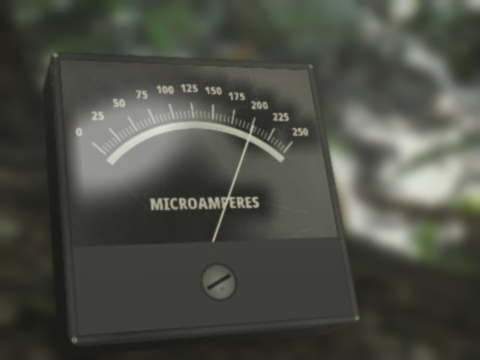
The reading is 200 µA
